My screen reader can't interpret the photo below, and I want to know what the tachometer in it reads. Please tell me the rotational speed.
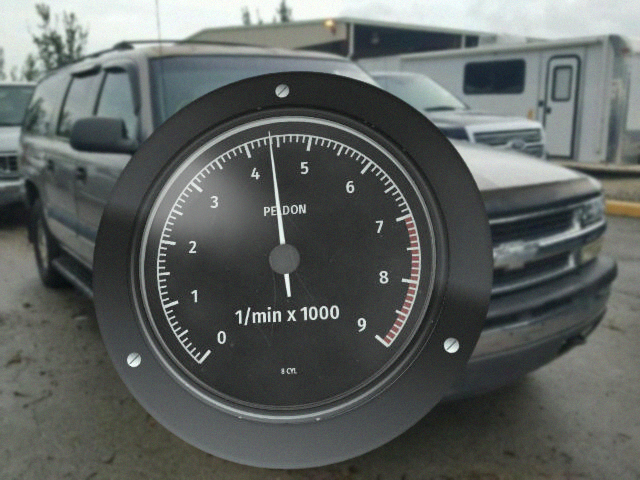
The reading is 4400 rpm
